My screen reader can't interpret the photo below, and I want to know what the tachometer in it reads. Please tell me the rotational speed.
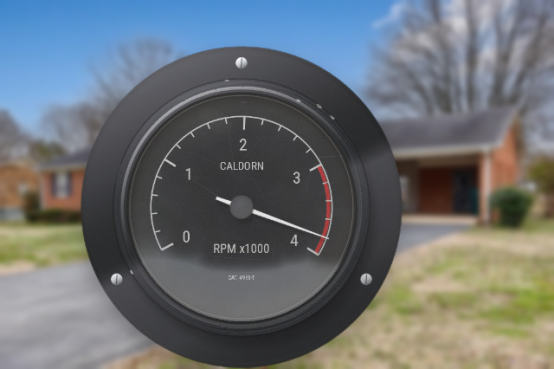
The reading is 3800 rpm
